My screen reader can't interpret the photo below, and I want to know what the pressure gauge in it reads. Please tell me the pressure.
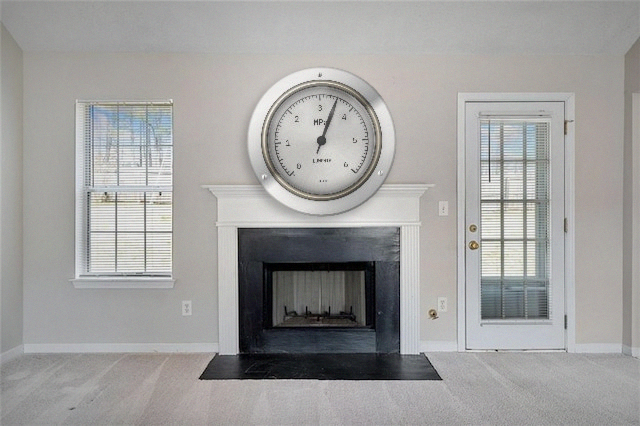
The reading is 3.5 MPa
